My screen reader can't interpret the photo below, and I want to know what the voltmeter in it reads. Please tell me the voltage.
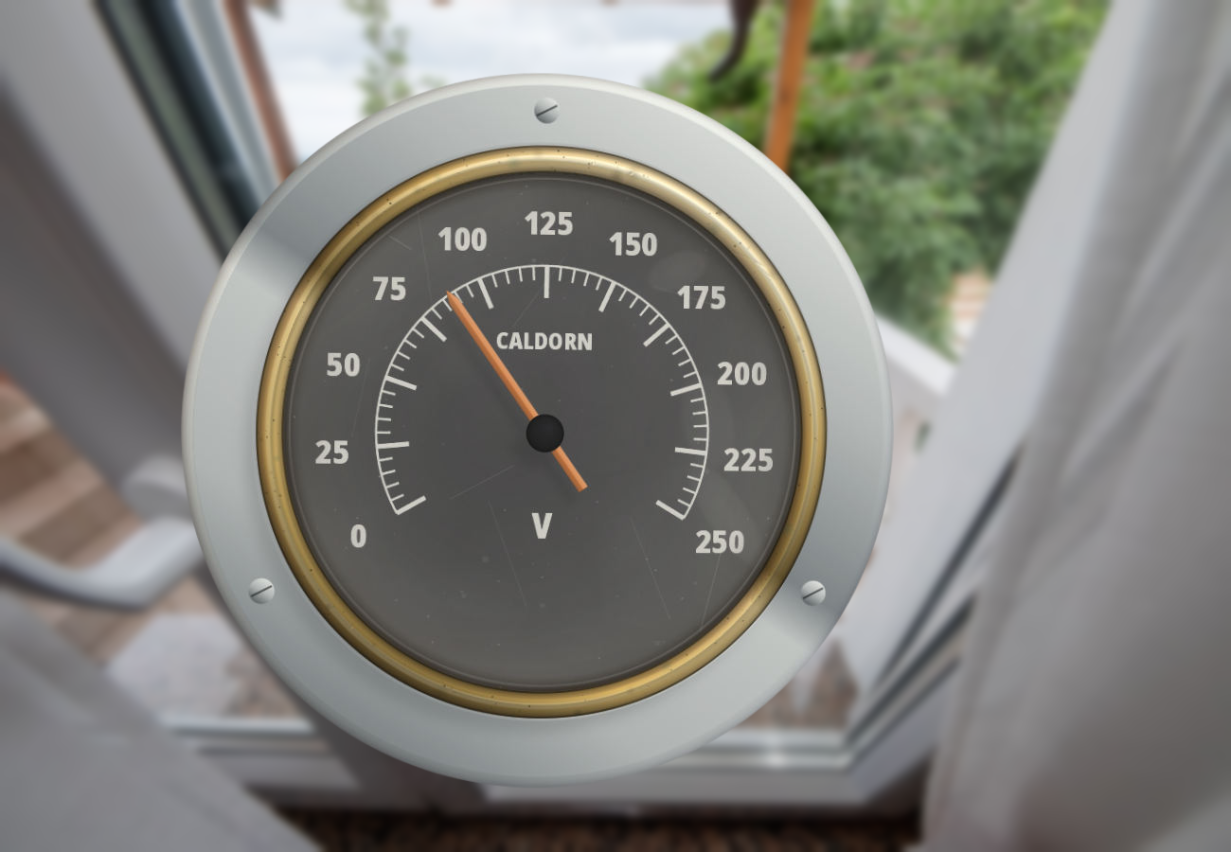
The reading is 87.5 V
